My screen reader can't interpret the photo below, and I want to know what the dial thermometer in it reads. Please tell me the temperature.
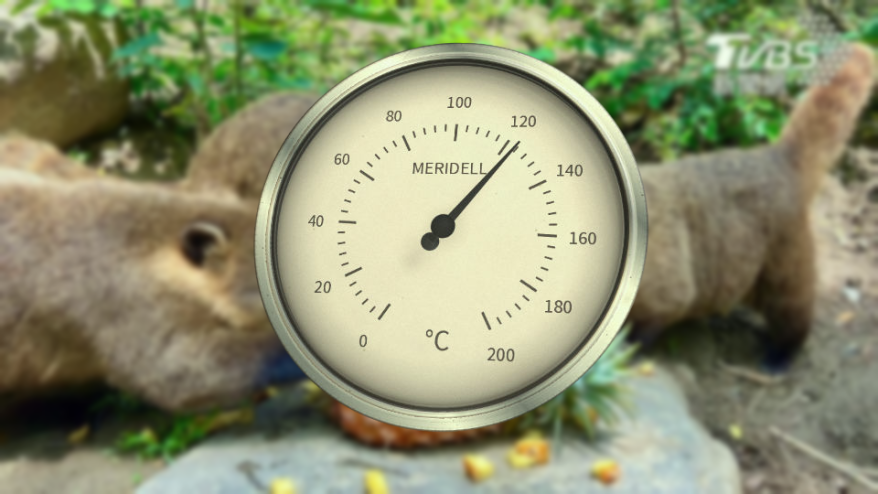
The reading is 124 °C
